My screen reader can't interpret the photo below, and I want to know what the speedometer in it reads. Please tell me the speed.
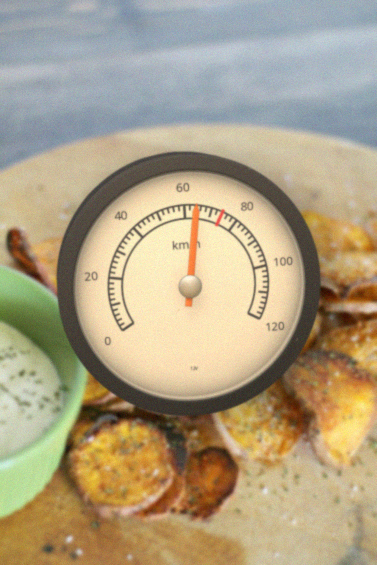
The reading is 64 km/h
